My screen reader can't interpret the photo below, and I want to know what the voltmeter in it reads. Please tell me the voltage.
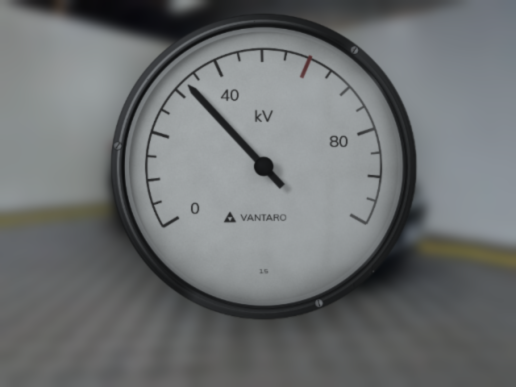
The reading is 32.5 kV
